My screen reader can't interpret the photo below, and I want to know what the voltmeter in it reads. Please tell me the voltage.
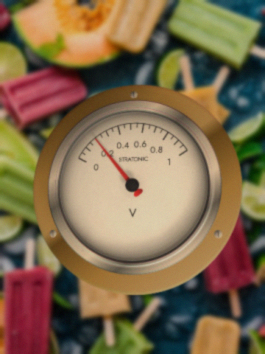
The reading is 0.2 V
